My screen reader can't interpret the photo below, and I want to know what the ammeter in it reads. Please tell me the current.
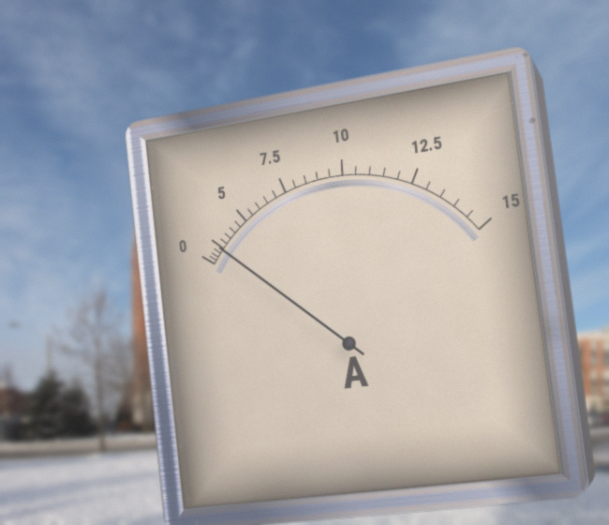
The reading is 2.5 A
